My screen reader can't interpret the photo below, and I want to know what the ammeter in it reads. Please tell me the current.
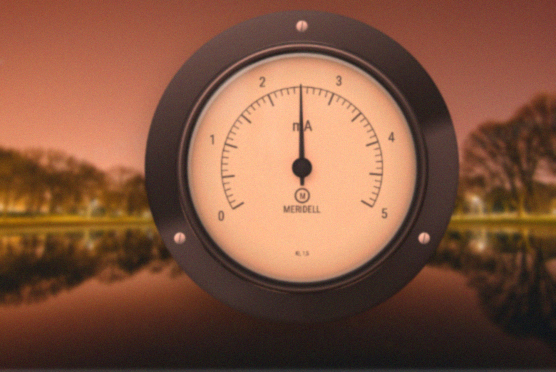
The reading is 2.5 mA
